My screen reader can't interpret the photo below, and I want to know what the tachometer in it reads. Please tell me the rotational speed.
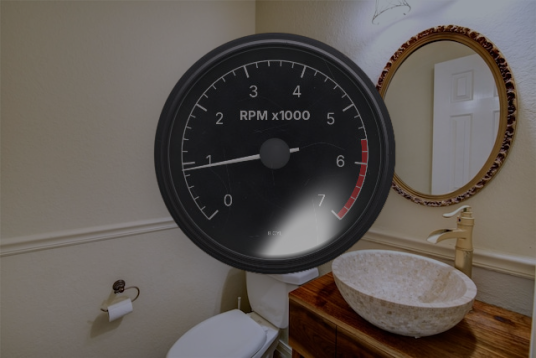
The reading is 900 rpm
